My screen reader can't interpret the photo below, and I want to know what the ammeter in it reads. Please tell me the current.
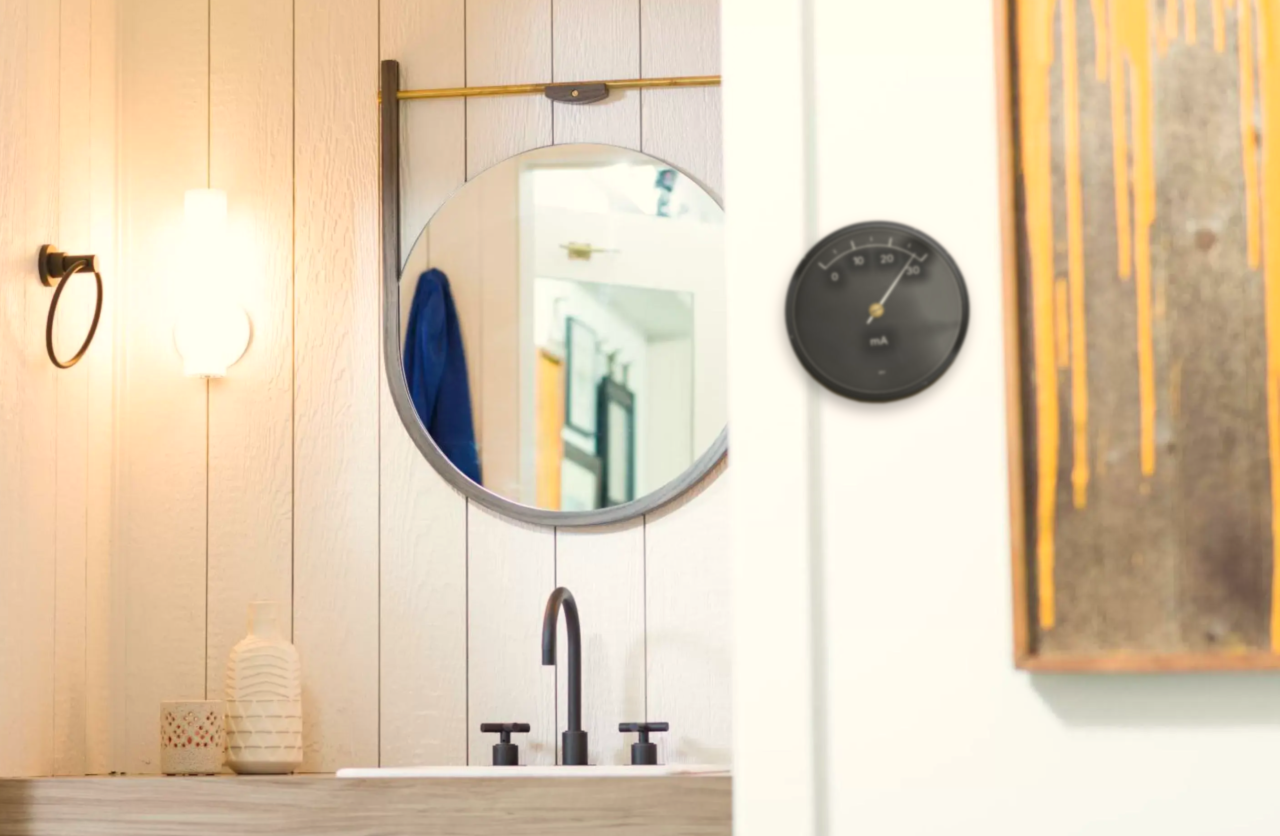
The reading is 27.5 mA
